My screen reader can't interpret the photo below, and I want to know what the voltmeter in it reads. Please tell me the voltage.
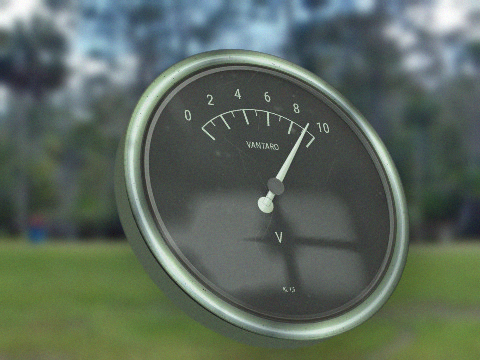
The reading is 9 V
